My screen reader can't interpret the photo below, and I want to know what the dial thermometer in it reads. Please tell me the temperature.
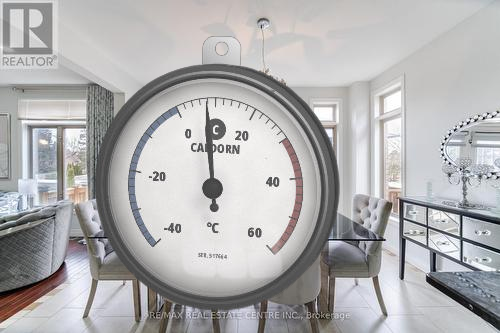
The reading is 8 °C
